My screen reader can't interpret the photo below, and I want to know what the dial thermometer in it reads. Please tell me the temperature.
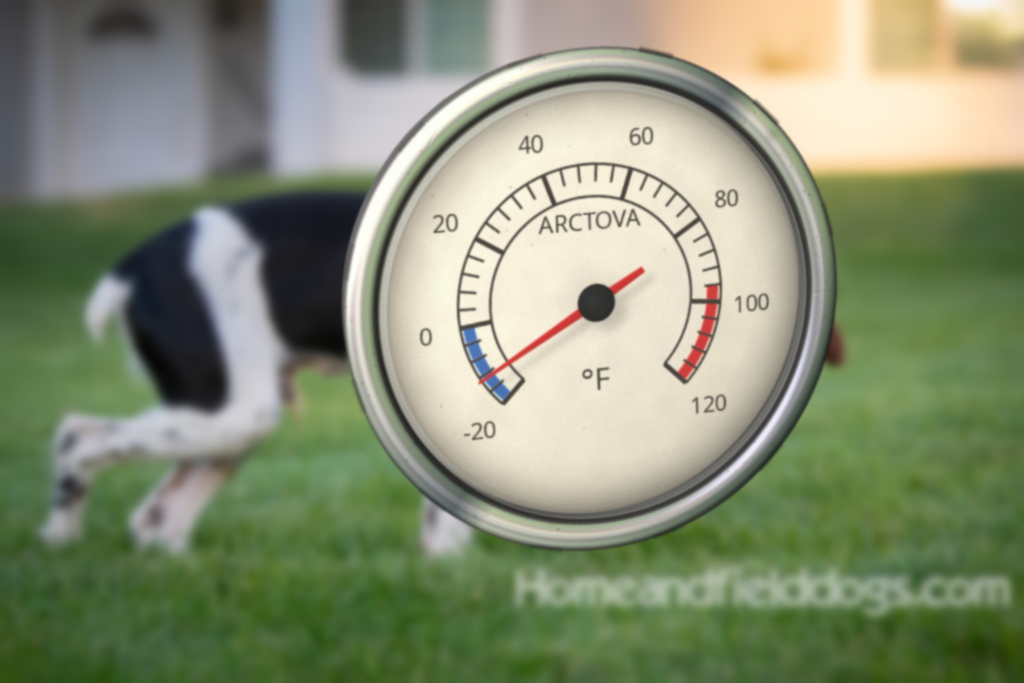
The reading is -12 °F
